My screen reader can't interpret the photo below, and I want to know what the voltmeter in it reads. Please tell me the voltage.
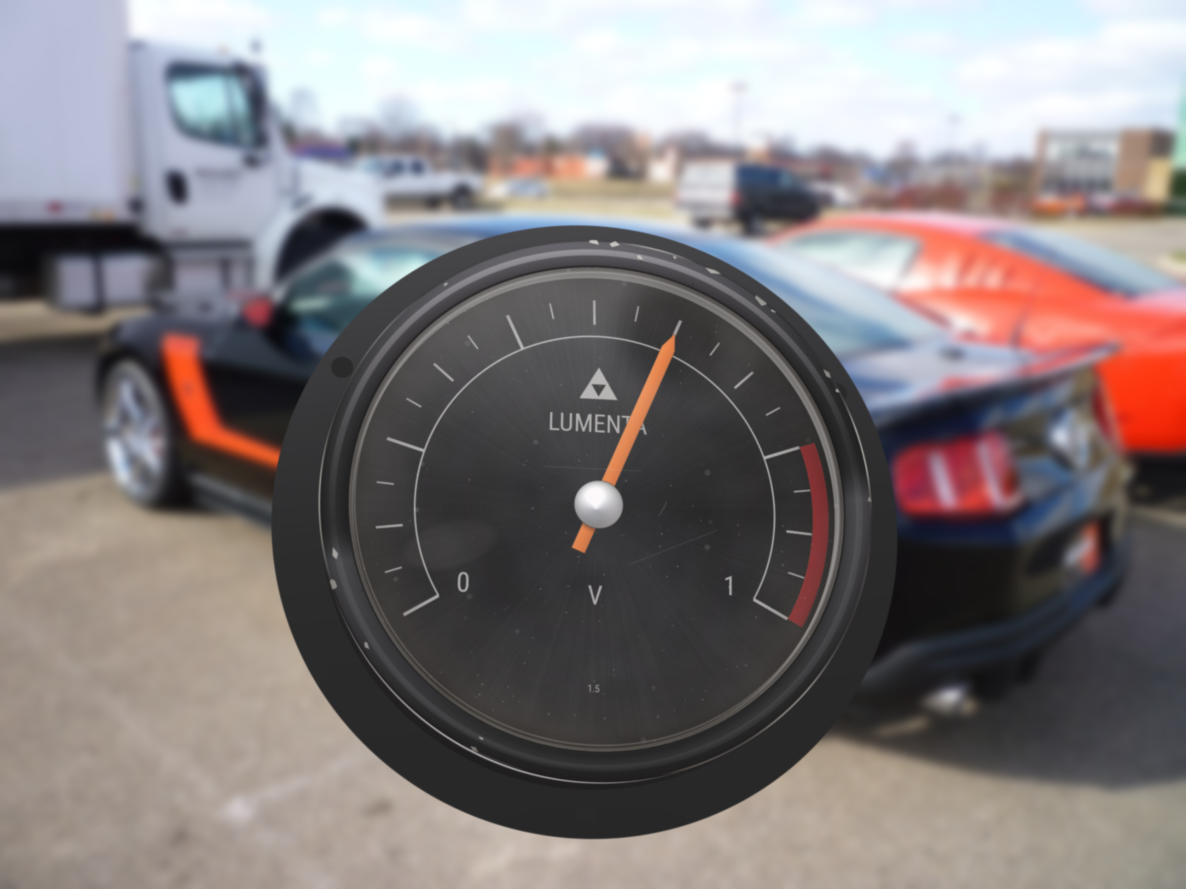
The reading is 0.6 V
